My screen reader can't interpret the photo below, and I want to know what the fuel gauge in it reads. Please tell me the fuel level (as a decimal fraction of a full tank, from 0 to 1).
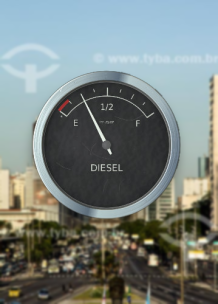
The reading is 0.25
